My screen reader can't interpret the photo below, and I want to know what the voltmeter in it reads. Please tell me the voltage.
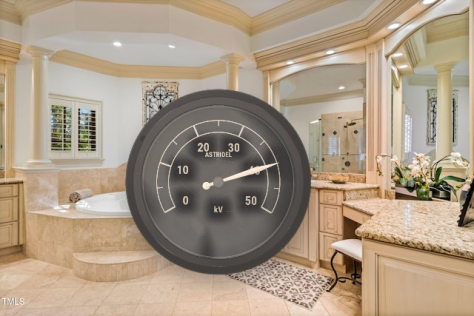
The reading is 40 kV
